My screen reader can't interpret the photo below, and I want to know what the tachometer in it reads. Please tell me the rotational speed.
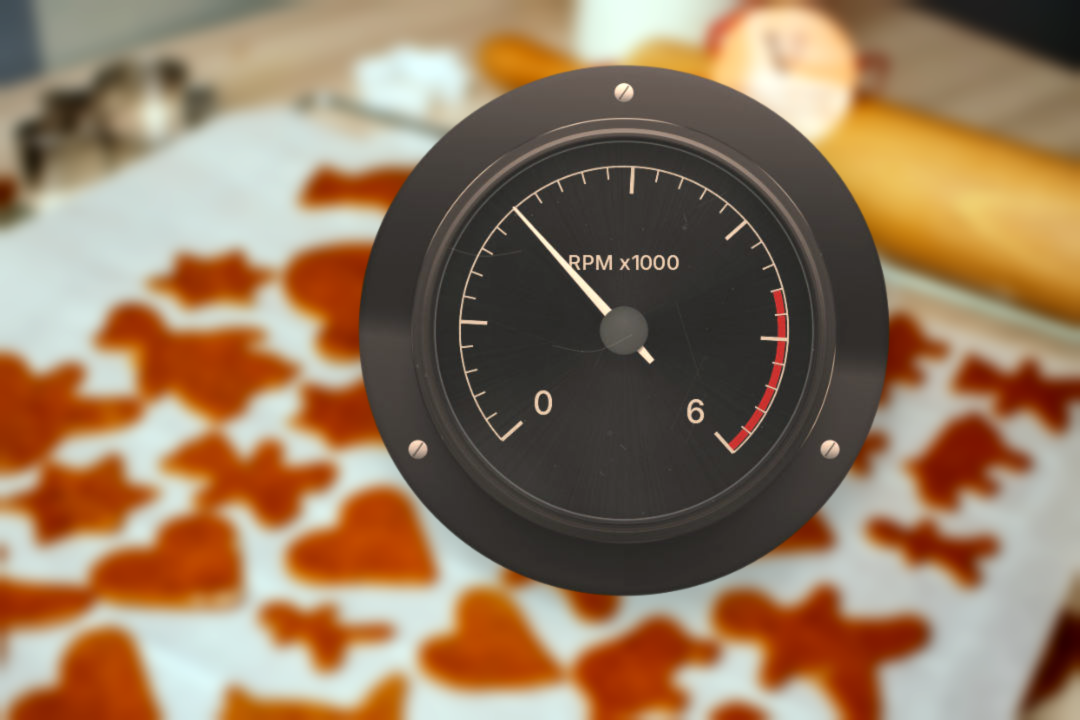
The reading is 2000 rpm
